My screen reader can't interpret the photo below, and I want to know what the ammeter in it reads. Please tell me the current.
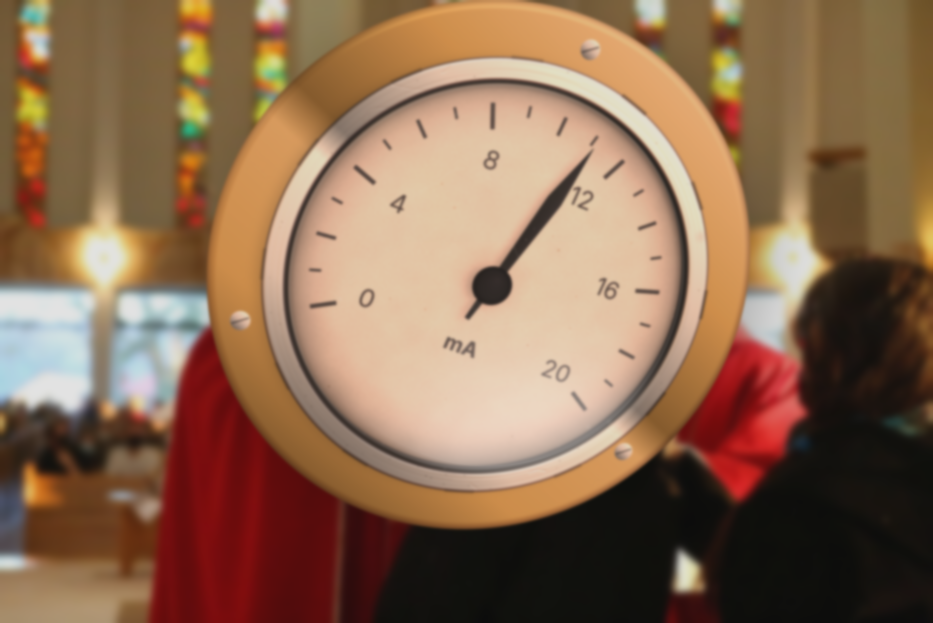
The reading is 11 mA
